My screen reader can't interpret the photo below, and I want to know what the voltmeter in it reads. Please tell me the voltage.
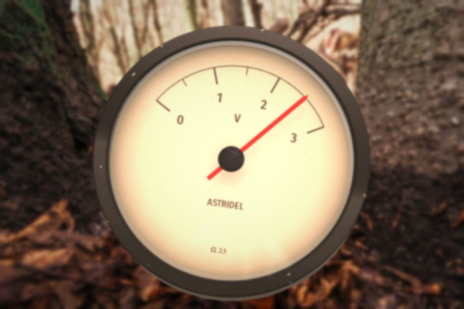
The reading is 2.5 V
